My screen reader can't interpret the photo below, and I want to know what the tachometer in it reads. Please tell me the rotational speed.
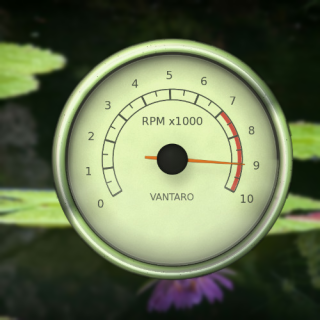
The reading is 9000 rpm
